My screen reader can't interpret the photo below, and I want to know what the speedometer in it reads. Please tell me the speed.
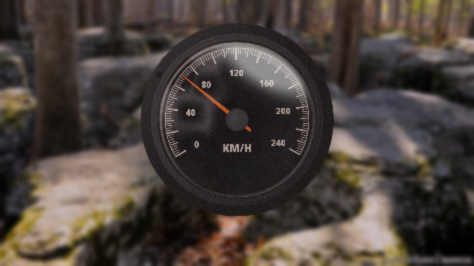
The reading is 70 km/h
